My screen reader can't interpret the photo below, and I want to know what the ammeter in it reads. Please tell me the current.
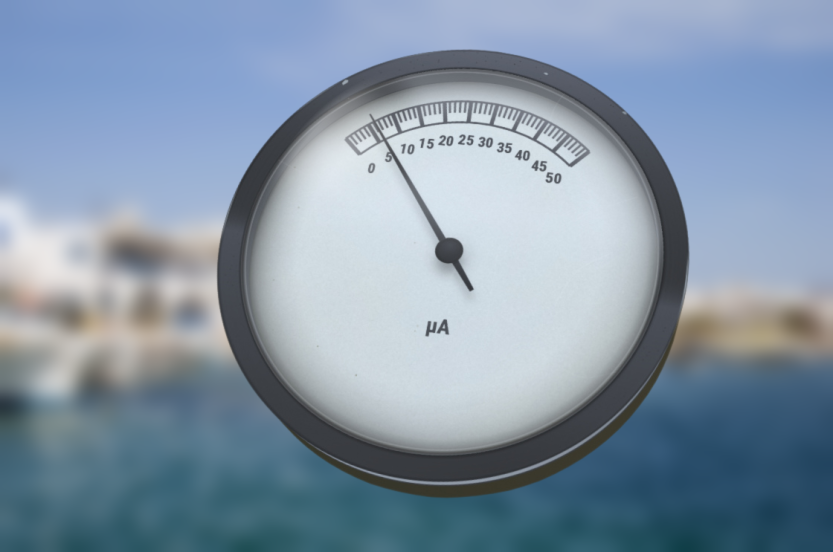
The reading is 6 µA
